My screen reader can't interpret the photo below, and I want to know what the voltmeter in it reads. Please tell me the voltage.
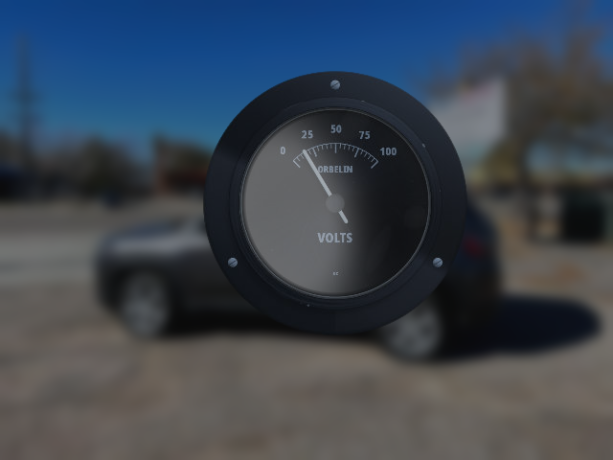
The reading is 15 V
